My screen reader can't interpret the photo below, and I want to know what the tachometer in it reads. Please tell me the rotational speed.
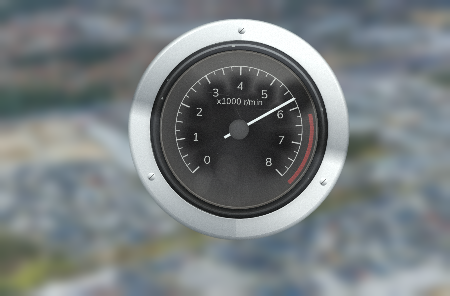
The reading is 5750 rpm
